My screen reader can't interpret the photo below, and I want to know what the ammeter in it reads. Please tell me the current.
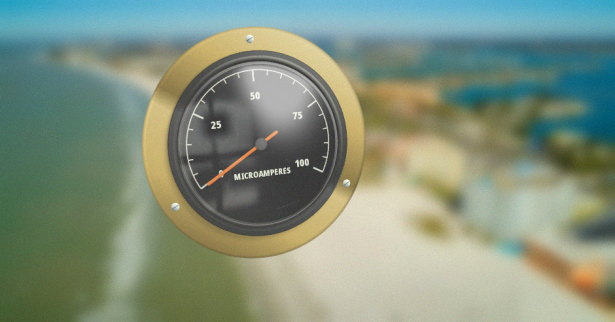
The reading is 0 µA
